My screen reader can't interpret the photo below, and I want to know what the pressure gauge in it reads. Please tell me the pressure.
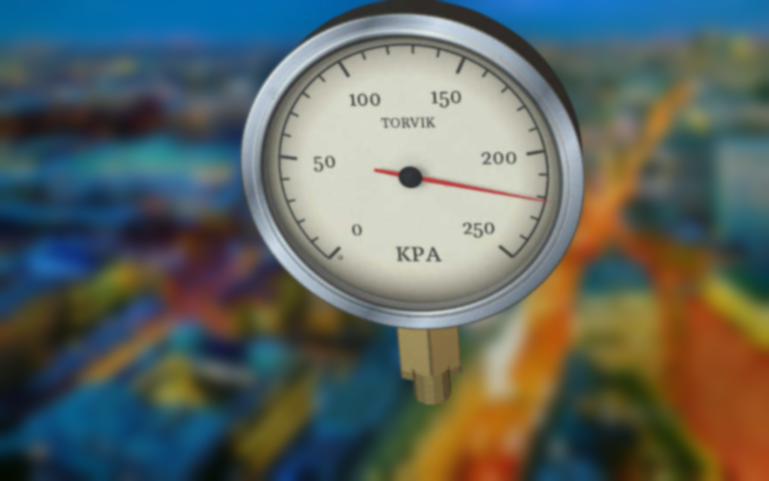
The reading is 220 kPa
